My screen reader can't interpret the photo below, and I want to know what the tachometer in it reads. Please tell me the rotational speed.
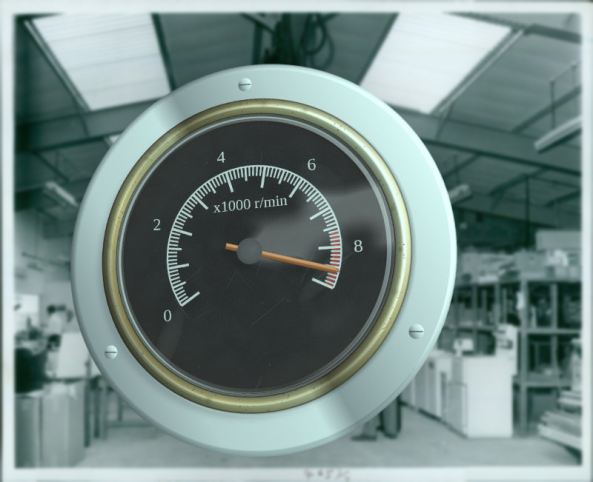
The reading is 8600 rpm
